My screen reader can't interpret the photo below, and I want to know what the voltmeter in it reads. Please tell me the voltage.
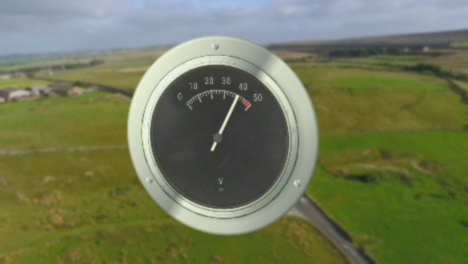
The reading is 40 V
